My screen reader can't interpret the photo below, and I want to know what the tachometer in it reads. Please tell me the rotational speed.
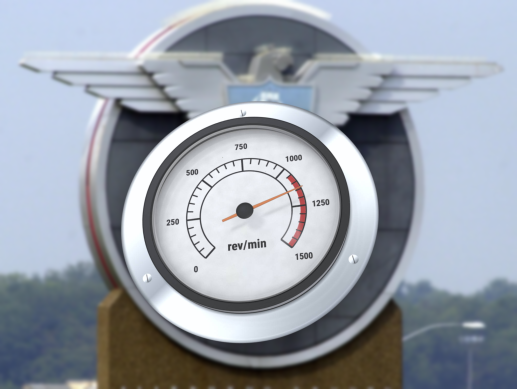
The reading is 1150 rpm
